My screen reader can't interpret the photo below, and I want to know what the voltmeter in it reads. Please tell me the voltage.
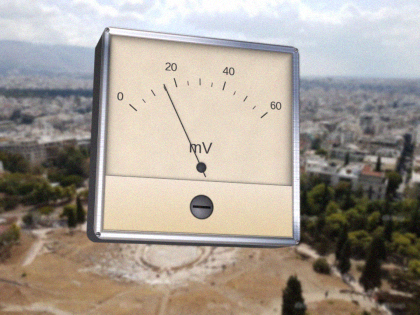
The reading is 15 mV
